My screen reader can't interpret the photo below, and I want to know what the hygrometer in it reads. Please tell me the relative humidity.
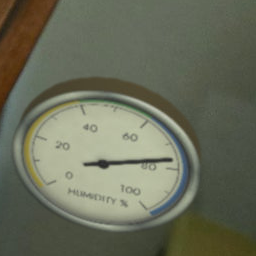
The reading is 75 %
